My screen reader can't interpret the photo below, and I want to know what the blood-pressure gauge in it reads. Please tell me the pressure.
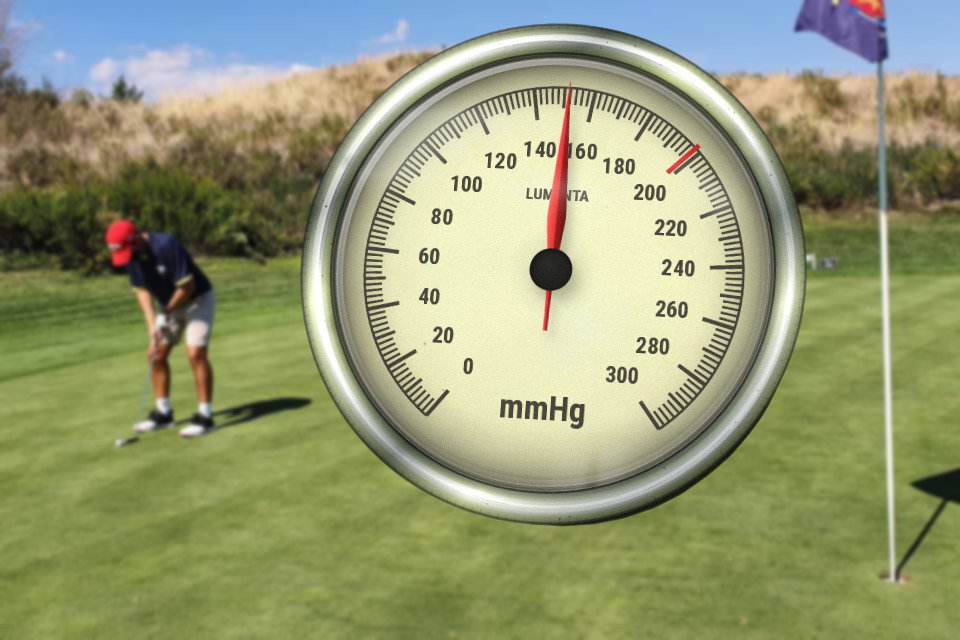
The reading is 152 mmHg
